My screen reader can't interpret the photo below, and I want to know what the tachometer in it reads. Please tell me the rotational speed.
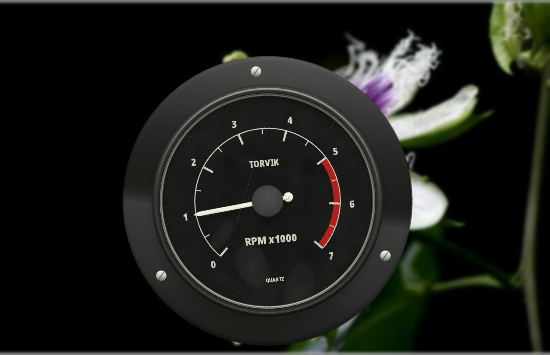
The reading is 1000 rpm
